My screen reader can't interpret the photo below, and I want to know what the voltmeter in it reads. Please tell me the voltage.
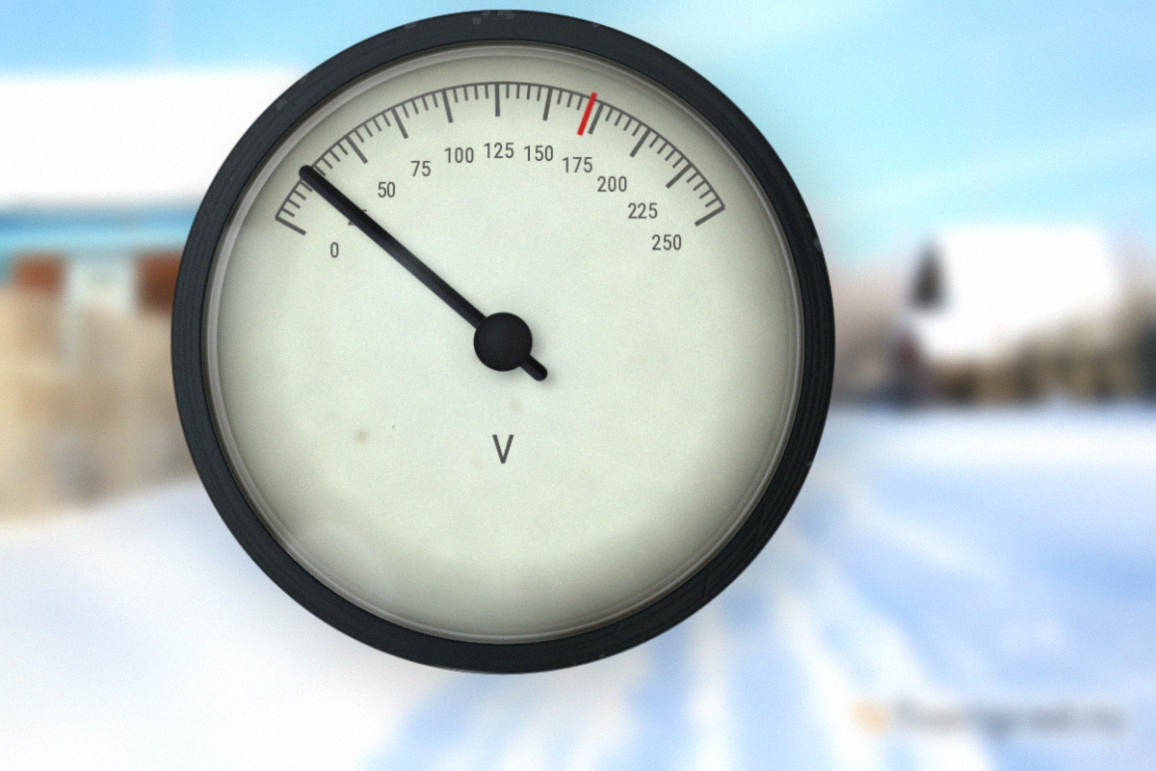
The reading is 25 V
